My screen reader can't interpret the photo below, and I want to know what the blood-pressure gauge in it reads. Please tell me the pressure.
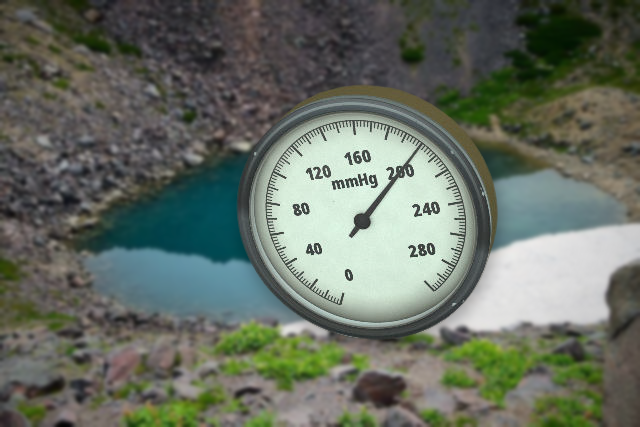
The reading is 200 mmHg
